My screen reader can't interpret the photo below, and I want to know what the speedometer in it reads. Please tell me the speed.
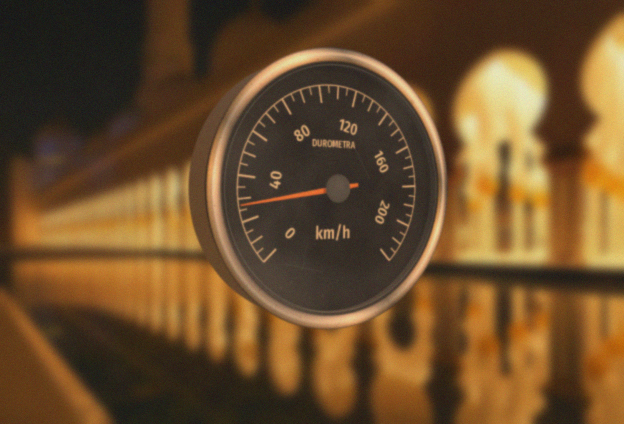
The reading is 27.5 km/h
